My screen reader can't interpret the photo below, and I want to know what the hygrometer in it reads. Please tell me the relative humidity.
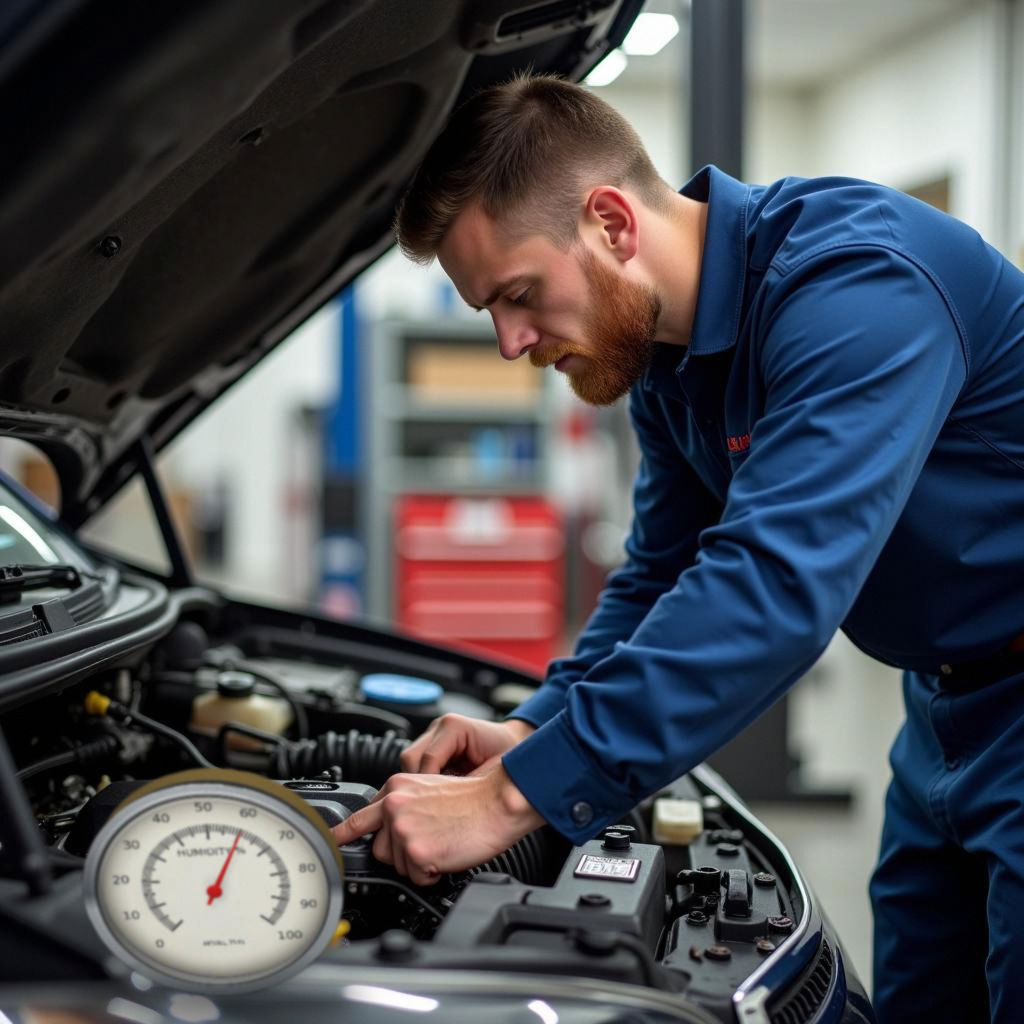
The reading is 60 %
